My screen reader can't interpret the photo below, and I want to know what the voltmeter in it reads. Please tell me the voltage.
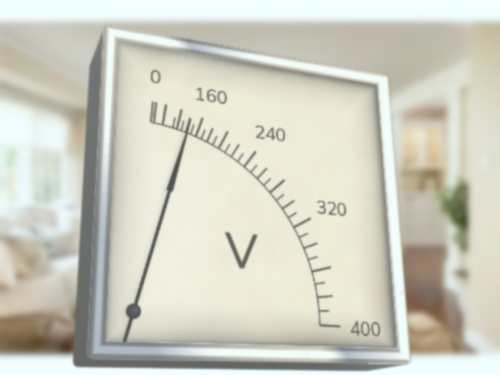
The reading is 140 V
